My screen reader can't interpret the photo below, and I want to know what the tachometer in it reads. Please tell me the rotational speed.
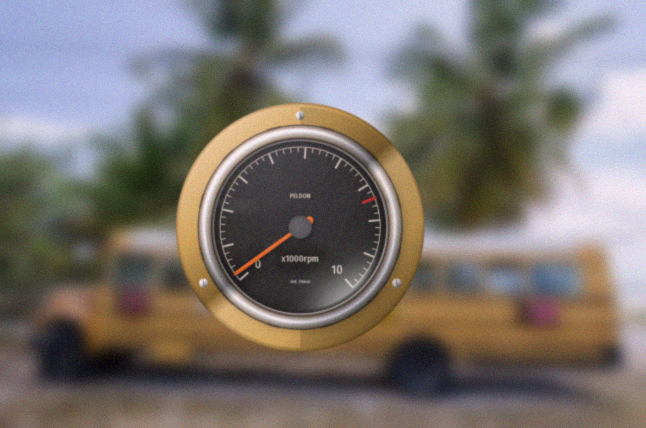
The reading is 200 rpm
